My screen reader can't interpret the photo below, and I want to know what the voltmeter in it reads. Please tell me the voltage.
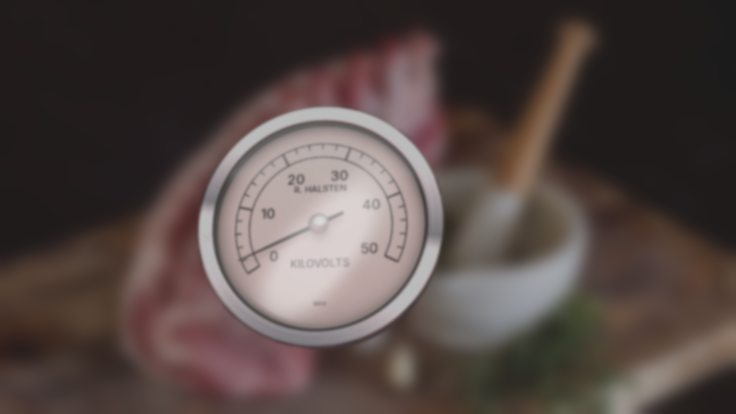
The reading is 2 kV
